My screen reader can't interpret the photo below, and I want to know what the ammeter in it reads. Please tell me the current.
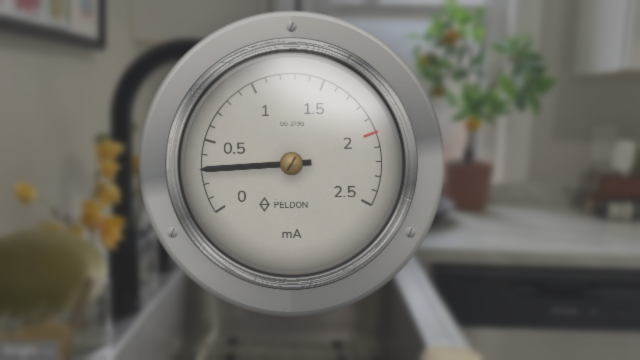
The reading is 0.3 mA
